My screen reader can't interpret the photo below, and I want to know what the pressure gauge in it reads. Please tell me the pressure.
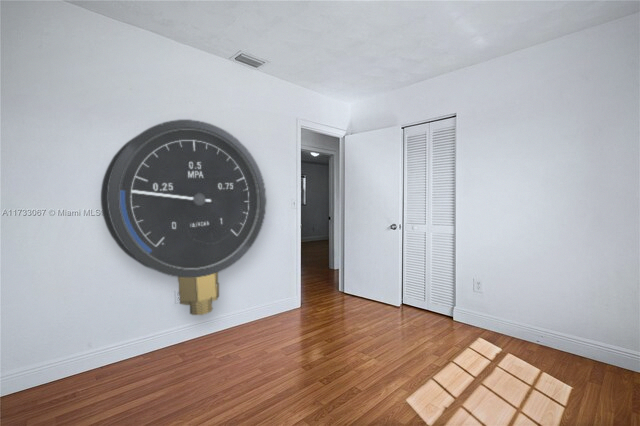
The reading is 0.2 MPa
